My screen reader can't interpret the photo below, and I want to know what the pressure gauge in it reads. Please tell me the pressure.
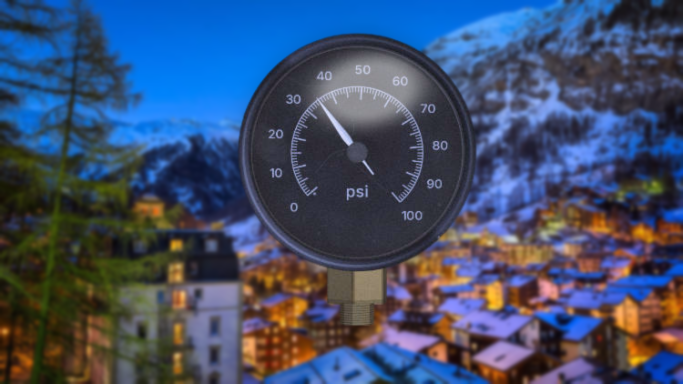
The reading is 35 psi
